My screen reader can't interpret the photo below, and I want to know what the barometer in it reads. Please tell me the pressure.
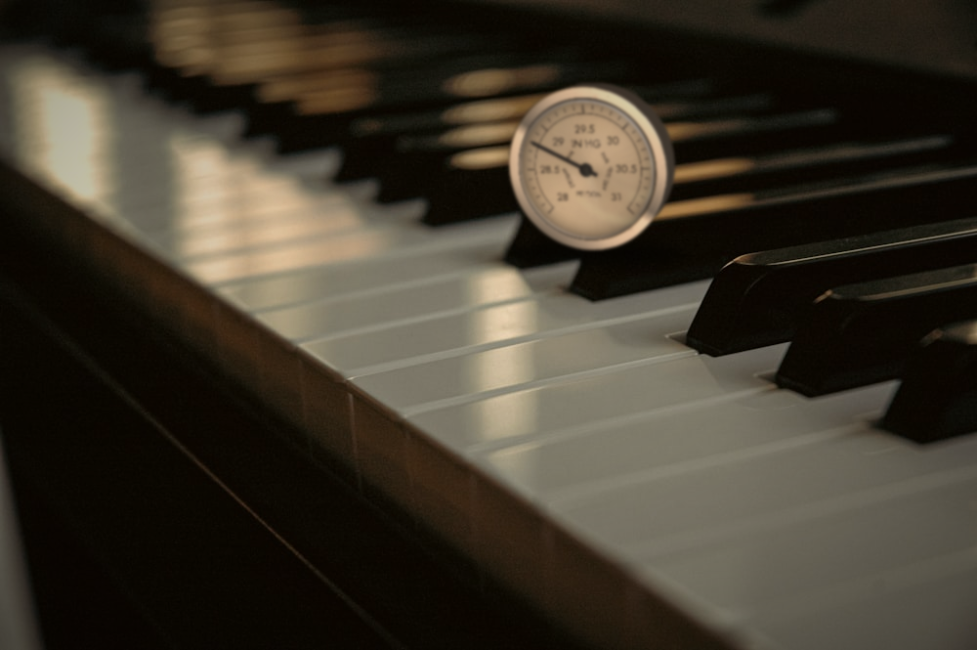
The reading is 28.8 inHg
